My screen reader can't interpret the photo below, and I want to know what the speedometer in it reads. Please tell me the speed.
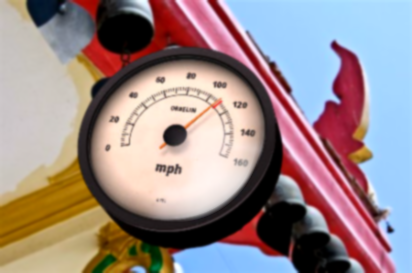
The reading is 110 mph
